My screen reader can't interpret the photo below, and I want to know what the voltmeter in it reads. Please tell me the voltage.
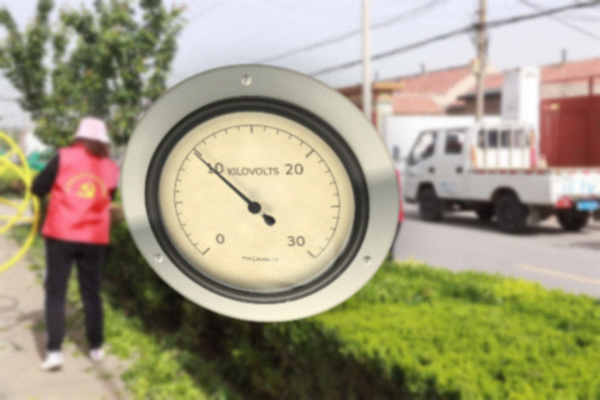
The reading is 10 kV
